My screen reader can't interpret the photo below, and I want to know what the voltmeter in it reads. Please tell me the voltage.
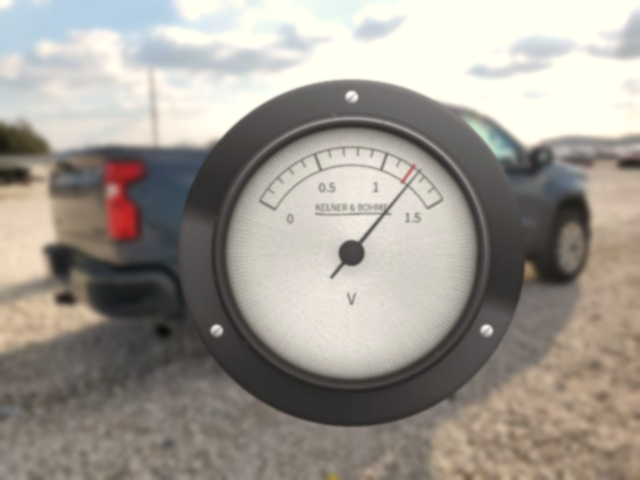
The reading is 1.25 V
